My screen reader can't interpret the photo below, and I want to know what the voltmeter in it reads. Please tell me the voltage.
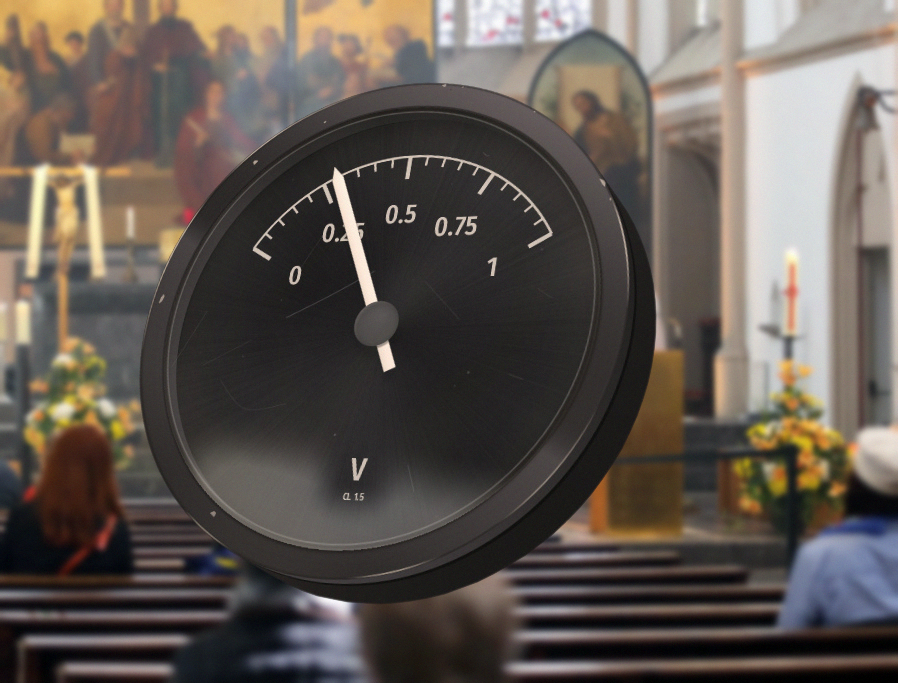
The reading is 0.3 V
